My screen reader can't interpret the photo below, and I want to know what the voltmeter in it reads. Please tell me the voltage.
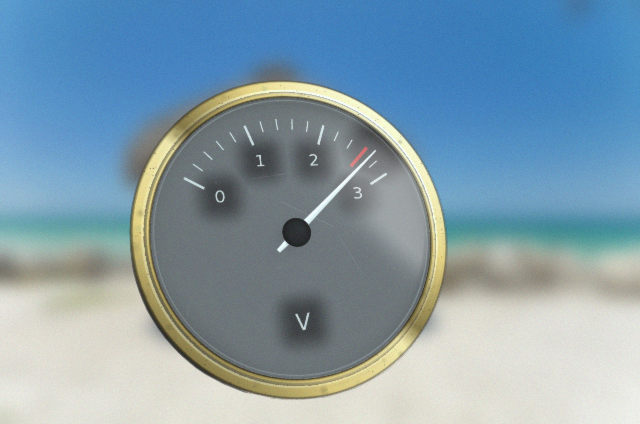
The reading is 2.7 V
